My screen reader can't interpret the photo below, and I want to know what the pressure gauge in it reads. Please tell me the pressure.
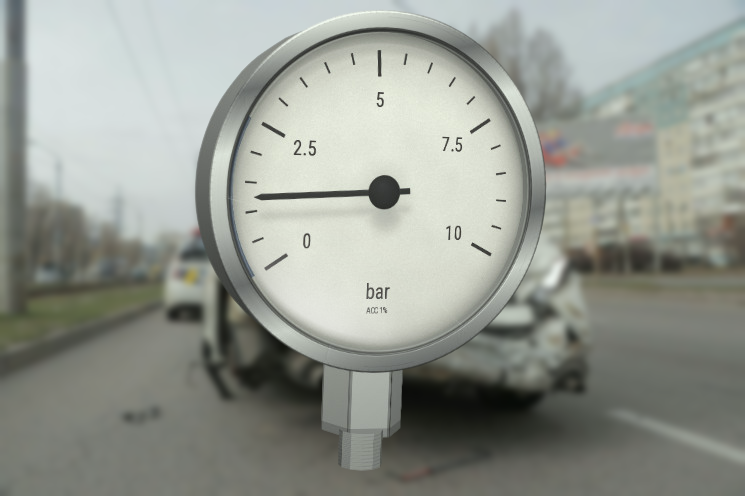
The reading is 1.25 bar
